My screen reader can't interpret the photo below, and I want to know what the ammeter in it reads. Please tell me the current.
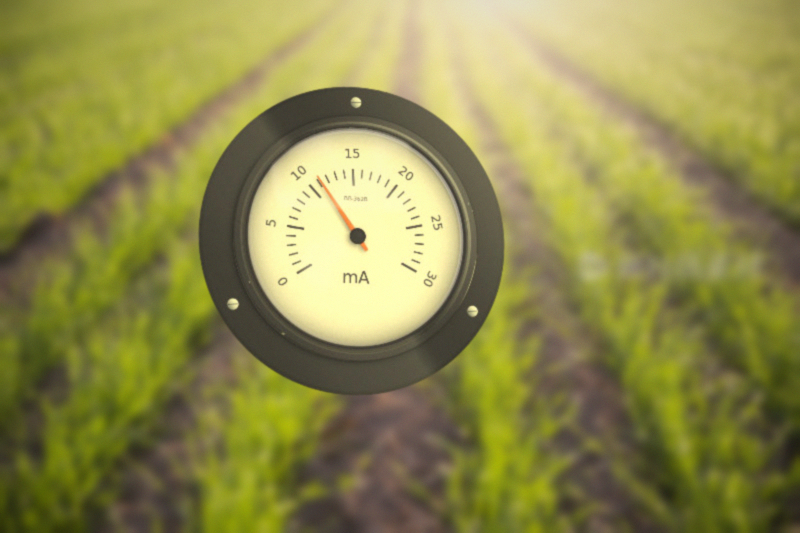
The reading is 11 mA
